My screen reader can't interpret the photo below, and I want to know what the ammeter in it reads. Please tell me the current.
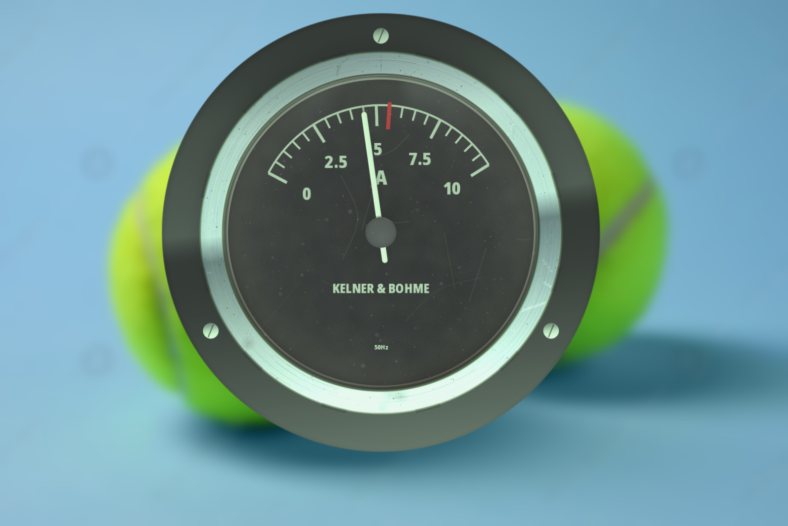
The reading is 4.5 A
